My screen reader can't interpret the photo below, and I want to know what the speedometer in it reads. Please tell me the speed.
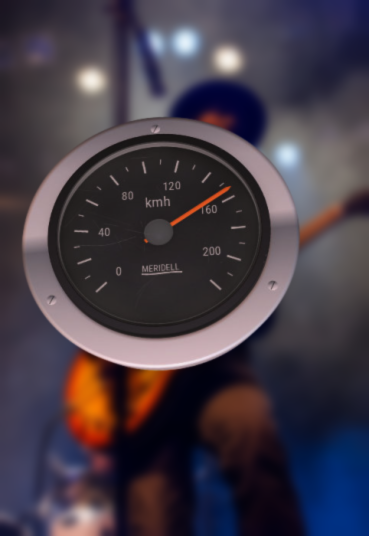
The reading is 155 km/h
